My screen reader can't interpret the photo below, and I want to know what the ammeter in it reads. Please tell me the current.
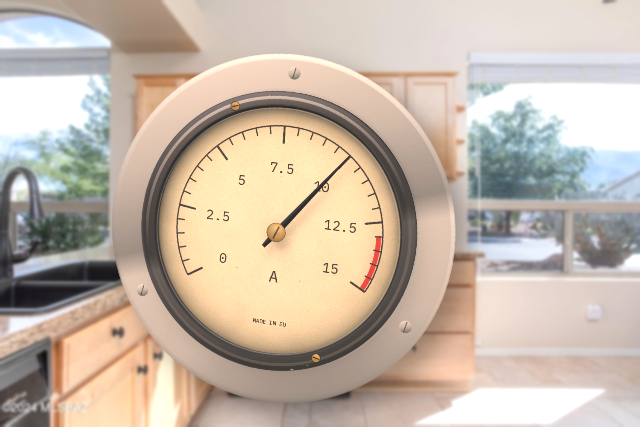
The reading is 10 A
